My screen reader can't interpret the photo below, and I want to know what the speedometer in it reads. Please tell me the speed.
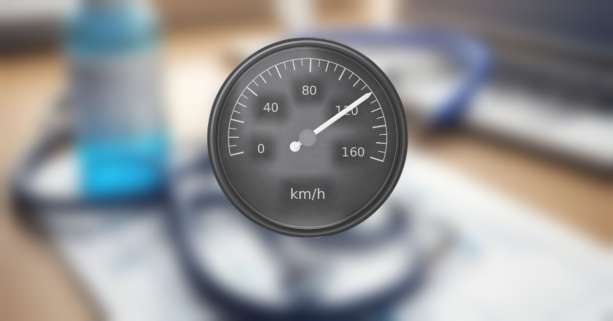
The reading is 120 km/h
